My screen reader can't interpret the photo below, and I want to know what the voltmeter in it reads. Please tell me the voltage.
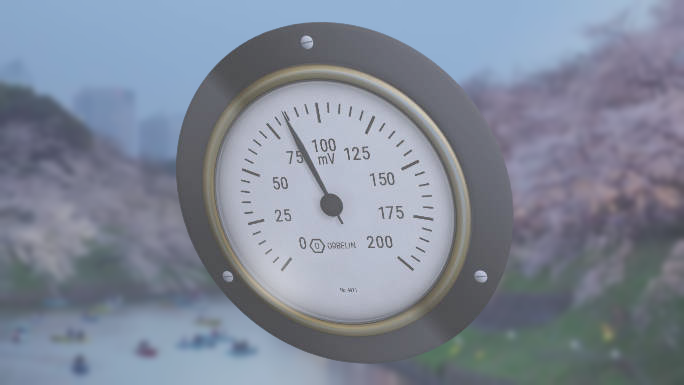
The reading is 85 mV
